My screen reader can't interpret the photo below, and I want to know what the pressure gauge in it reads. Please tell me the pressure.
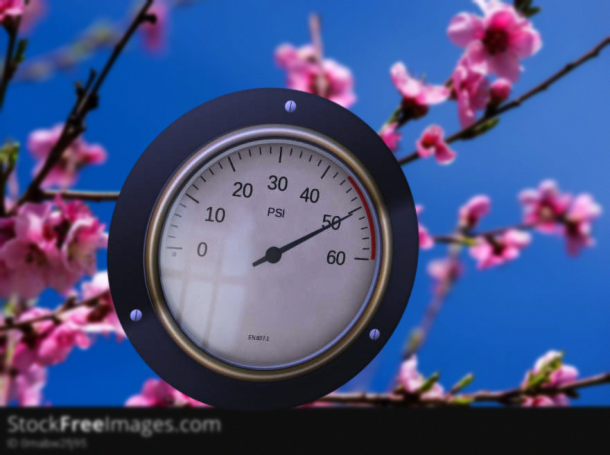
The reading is 50 psi
